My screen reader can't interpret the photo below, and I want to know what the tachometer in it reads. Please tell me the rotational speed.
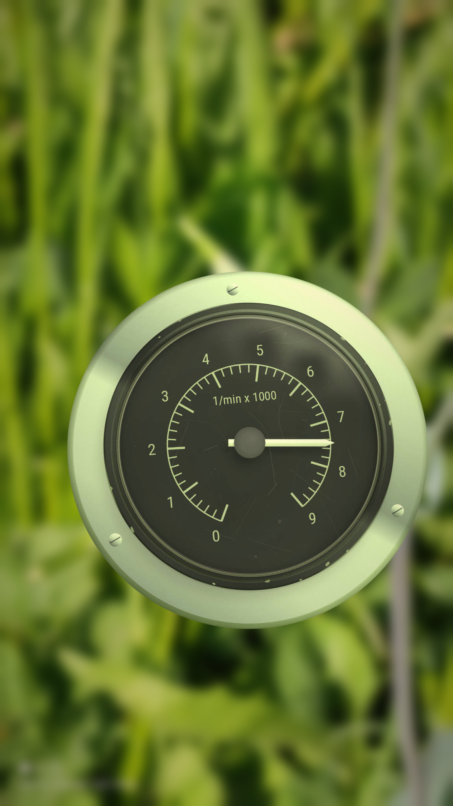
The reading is 7500 rpm
